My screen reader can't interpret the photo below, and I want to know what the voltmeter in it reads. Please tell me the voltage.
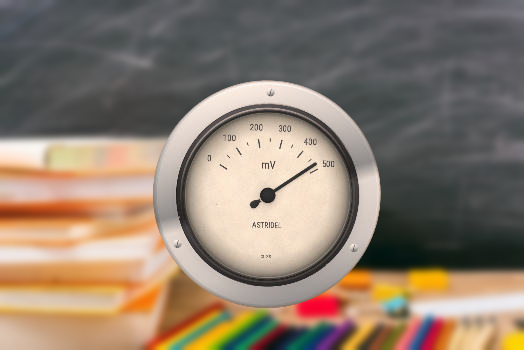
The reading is 475 mV
